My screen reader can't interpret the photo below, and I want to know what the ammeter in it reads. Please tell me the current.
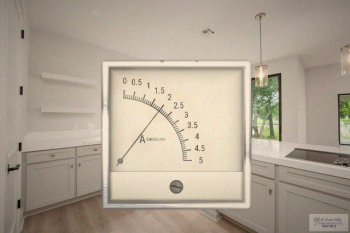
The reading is 2 A
